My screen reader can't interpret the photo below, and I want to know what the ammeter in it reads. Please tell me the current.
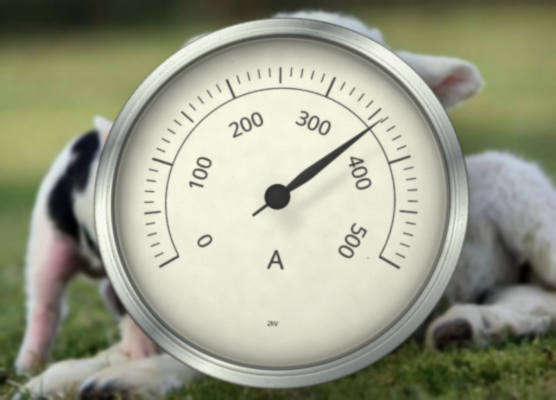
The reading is 360 A
